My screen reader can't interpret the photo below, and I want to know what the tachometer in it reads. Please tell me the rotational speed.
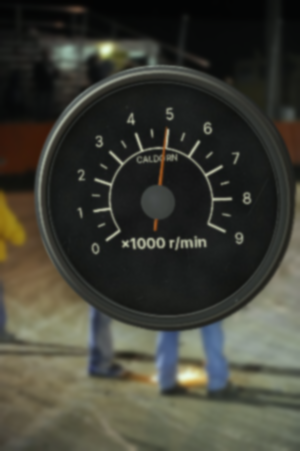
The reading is 5000 rpm
